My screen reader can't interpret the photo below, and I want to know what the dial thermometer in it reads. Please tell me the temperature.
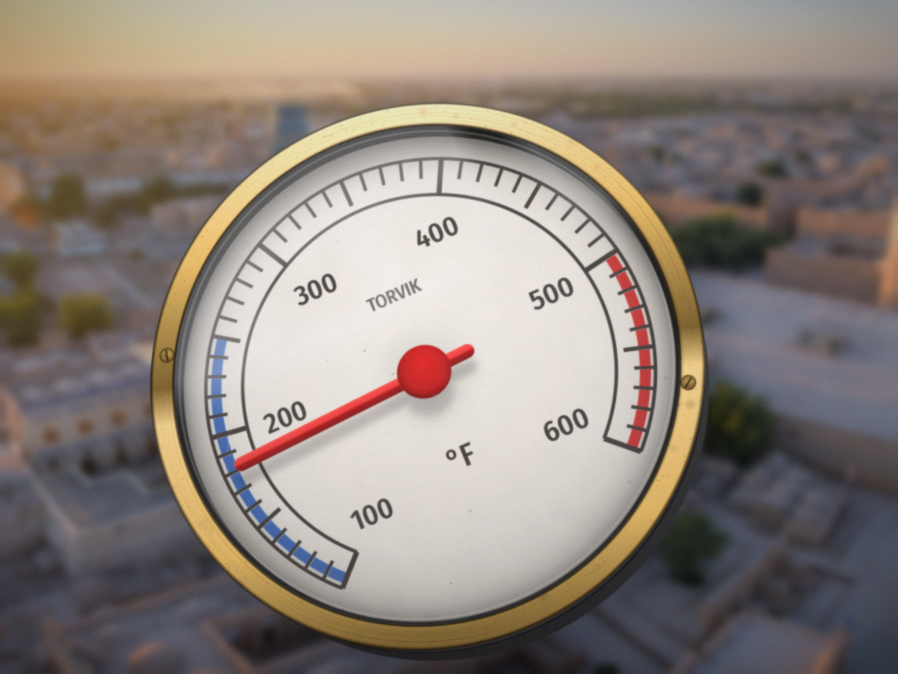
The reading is 180 °F
